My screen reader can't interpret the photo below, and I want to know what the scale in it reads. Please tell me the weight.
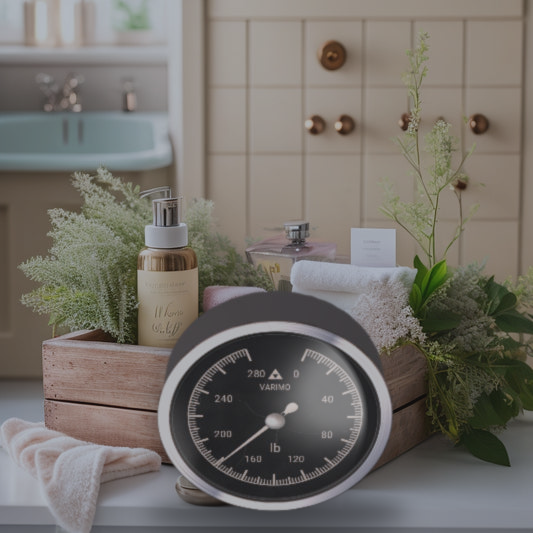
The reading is 180 lb
